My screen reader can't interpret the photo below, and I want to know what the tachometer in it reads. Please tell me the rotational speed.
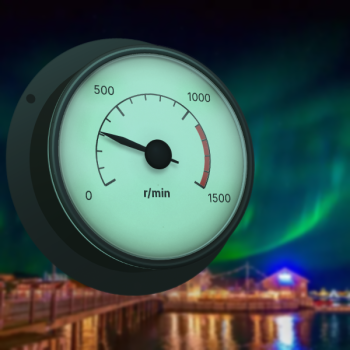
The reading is 300 rpm
